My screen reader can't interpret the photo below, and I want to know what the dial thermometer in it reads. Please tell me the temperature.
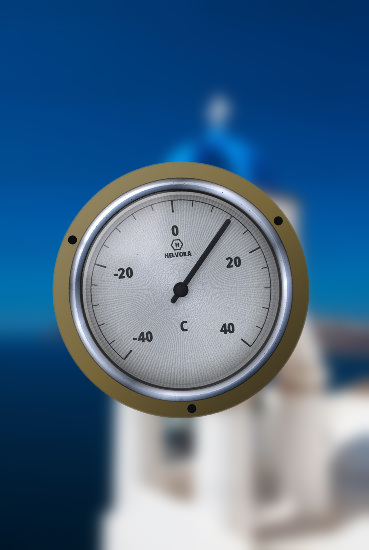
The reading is 12 °C
